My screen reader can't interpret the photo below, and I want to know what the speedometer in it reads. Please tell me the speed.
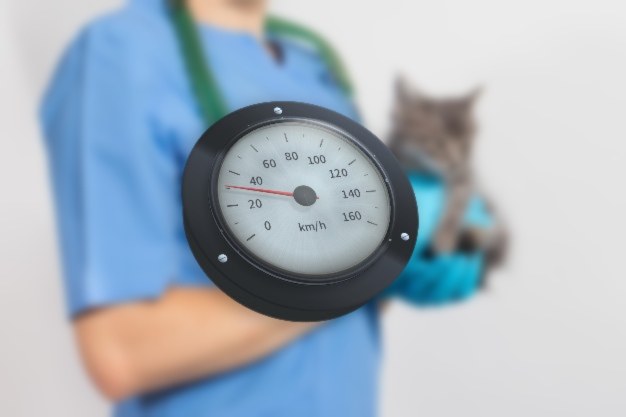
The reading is 30 km/h
